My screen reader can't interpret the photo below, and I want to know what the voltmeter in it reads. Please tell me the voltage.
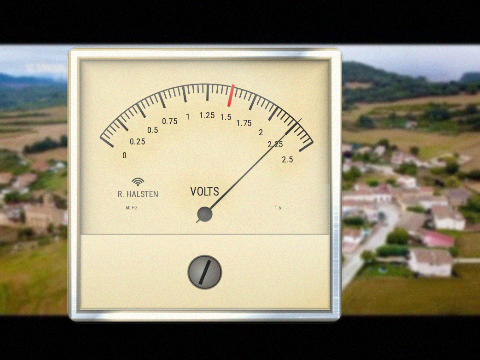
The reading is 2.25 V
